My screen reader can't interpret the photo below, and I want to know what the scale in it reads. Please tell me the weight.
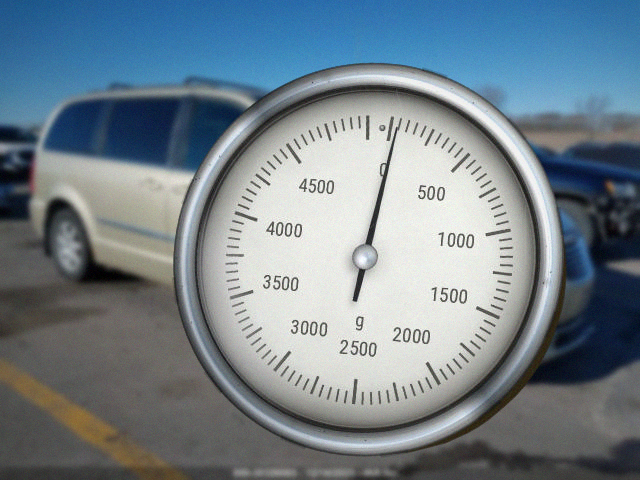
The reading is 50 g
